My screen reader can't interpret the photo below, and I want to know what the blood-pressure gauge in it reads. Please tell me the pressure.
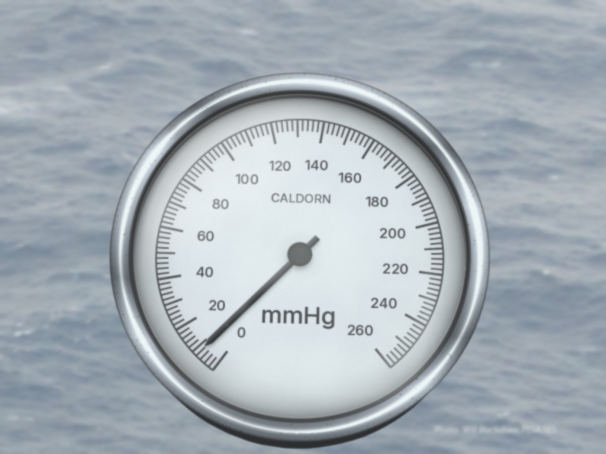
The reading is 8 mmHg
